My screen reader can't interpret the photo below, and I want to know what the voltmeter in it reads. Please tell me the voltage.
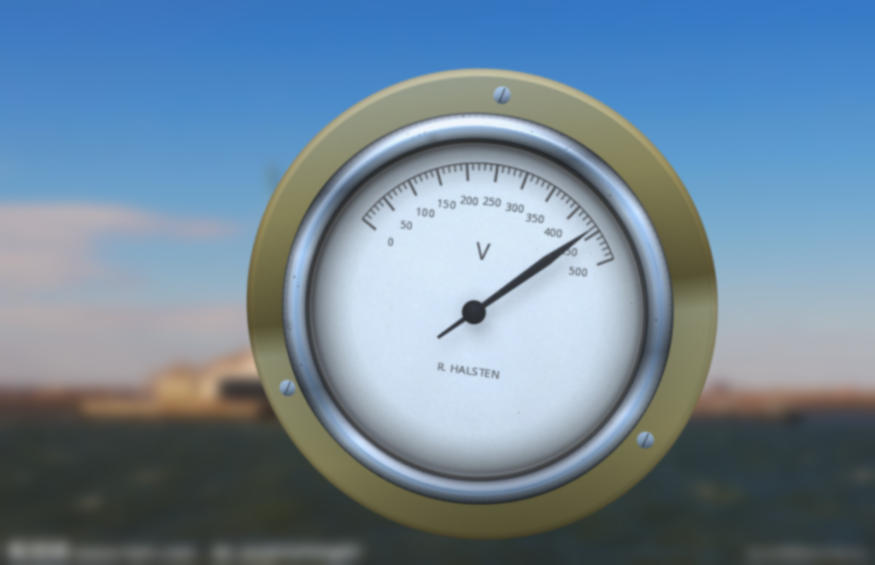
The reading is 440 V
